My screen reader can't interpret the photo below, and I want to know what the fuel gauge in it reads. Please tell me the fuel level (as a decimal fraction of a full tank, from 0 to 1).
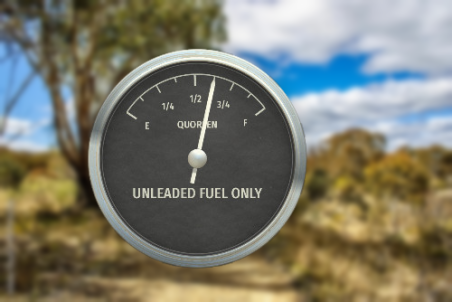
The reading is 0.625
